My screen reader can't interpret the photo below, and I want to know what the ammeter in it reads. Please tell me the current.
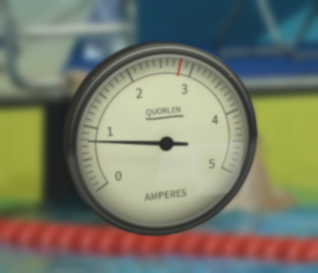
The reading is 0.8 A
